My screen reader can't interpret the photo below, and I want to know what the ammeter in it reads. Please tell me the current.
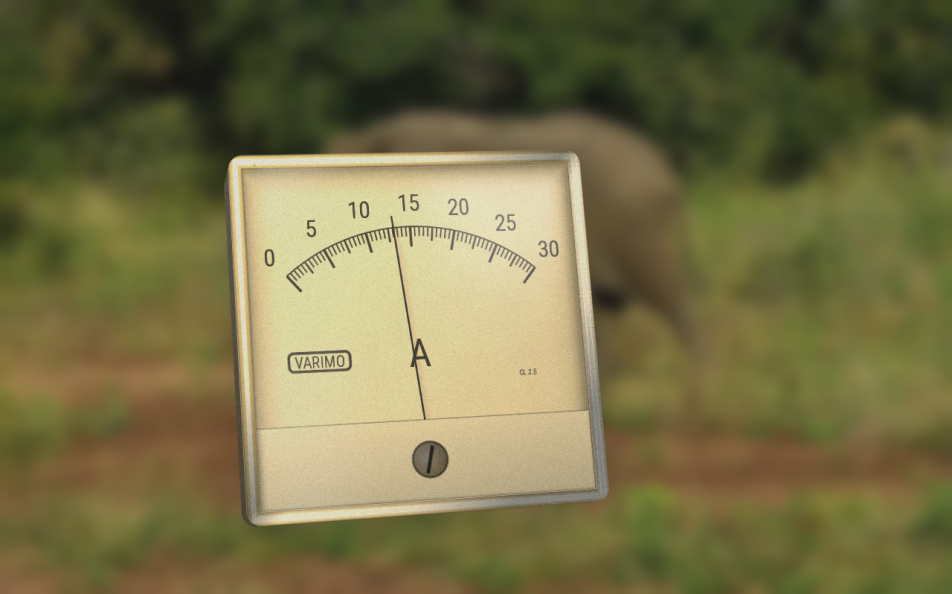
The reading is 13 A
